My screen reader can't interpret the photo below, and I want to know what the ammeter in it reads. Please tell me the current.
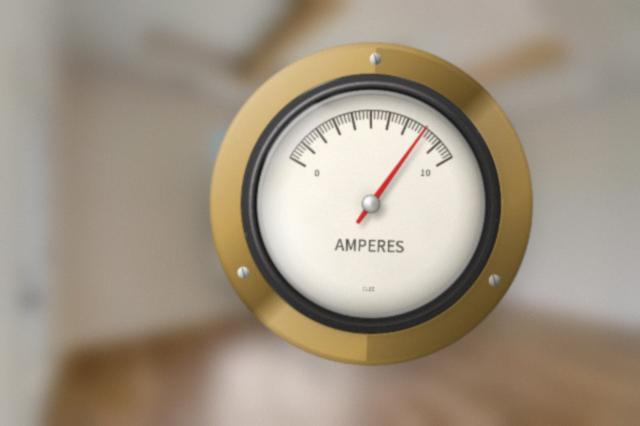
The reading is 8 A
